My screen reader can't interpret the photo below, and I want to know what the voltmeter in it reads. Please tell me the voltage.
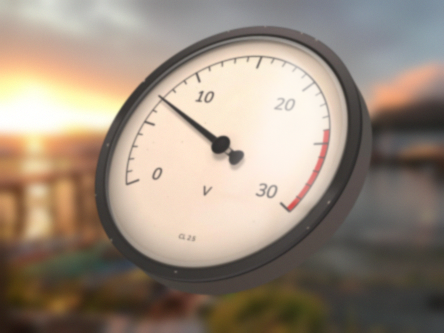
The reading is 7 V
